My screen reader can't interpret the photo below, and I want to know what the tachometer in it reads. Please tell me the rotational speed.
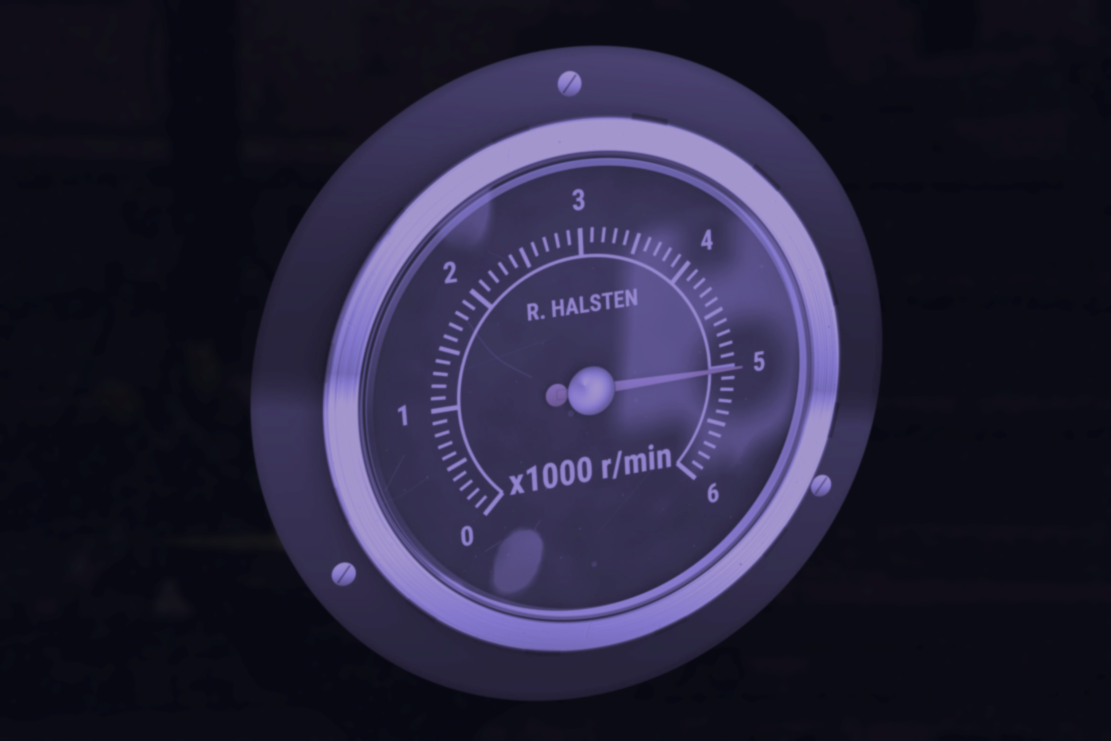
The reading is 5000 rpm
